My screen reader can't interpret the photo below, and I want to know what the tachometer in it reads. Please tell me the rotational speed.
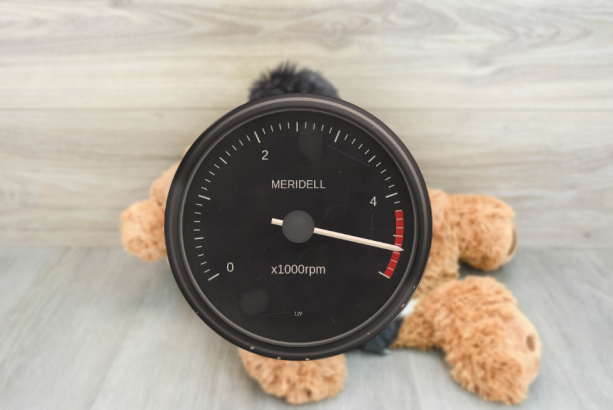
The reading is 4650 rpm
